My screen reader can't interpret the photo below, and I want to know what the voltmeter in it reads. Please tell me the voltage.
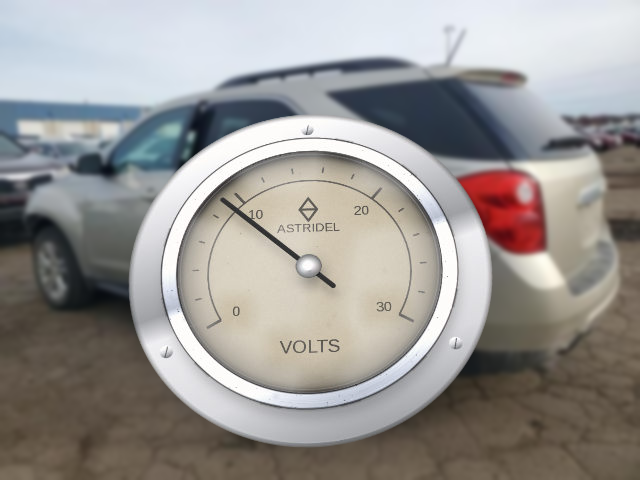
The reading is 9 V
